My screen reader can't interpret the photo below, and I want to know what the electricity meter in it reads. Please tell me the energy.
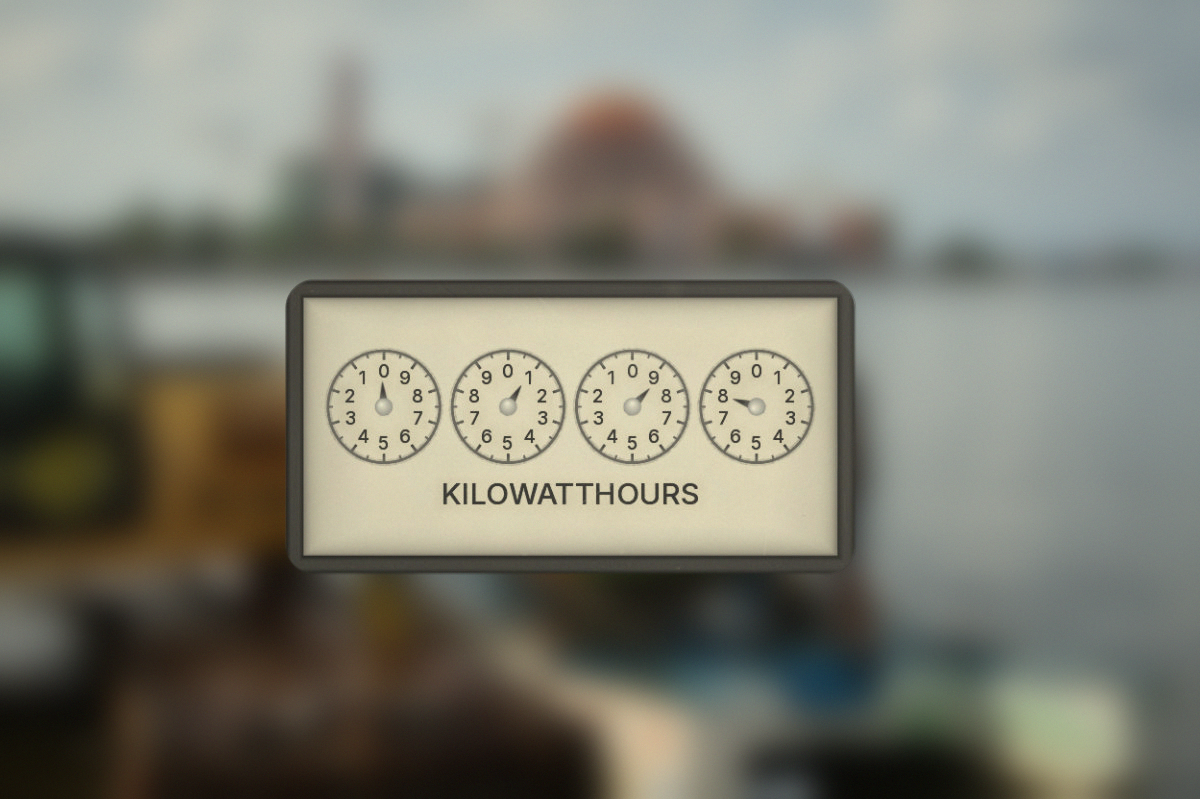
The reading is 88 kWh
